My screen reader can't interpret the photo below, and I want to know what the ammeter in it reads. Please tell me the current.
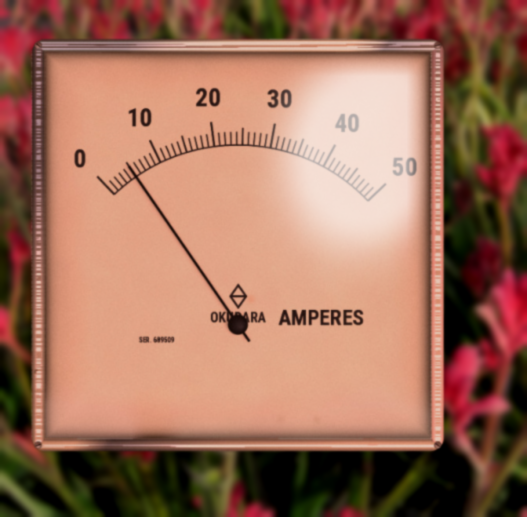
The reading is 5 A
